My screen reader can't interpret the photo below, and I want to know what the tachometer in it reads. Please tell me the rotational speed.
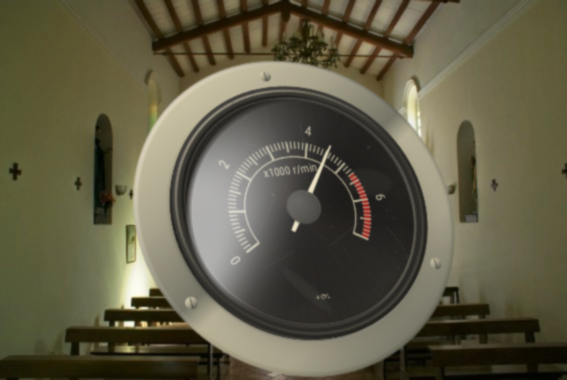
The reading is 4500 rpm
